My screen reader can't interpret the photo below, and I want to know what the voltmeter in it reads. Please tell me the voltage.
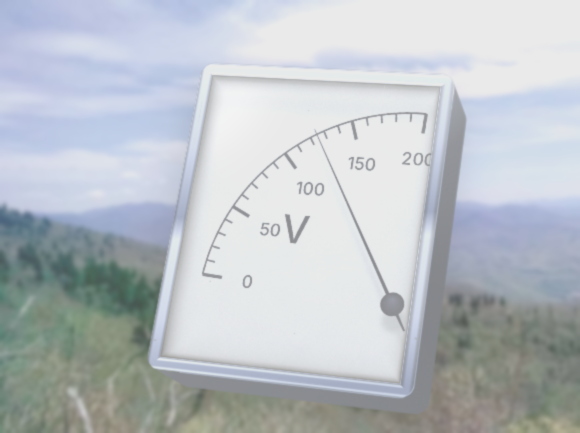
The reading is 125 V
